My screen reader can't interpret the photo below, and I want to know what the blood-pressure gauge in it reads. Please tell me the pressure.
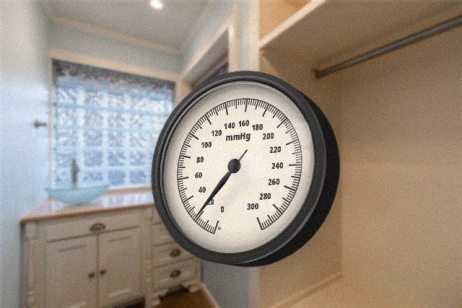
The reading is 20 mmHg
